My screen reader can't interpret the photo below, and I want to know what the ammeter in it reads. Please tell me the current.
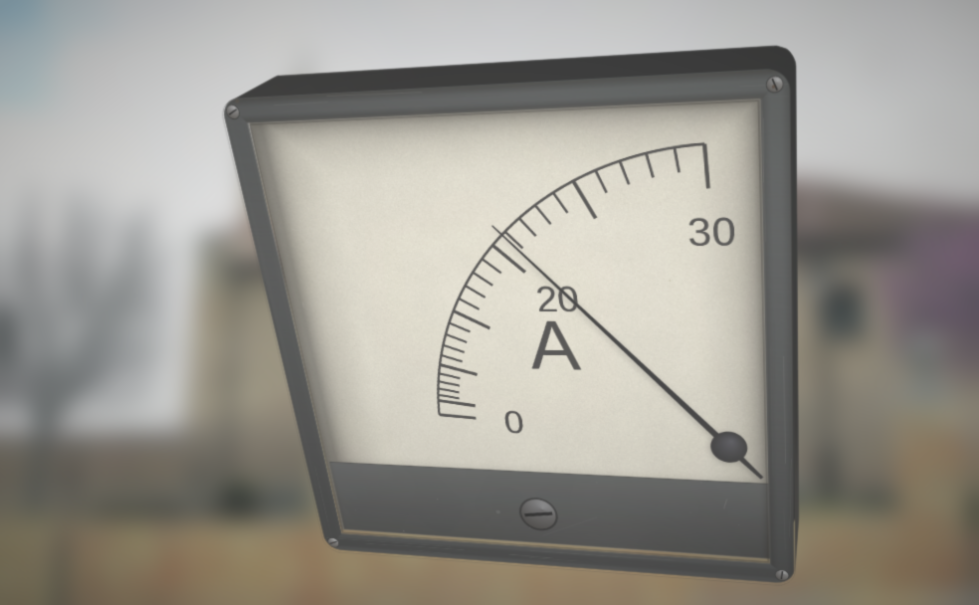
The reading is 21 A
